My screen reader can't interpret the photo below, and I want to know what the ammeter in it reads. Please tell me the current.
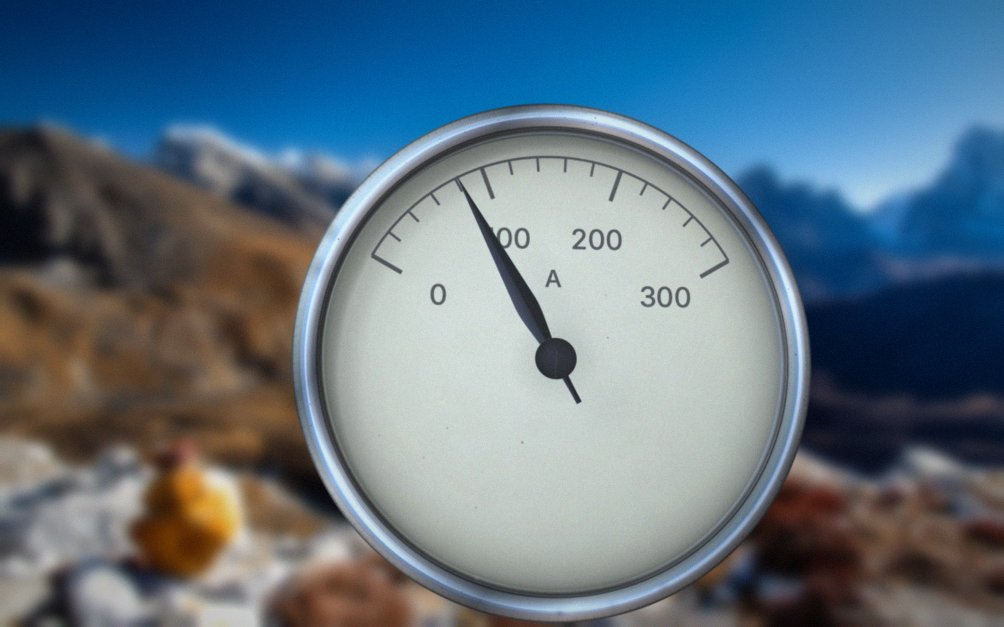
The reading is 80 A
